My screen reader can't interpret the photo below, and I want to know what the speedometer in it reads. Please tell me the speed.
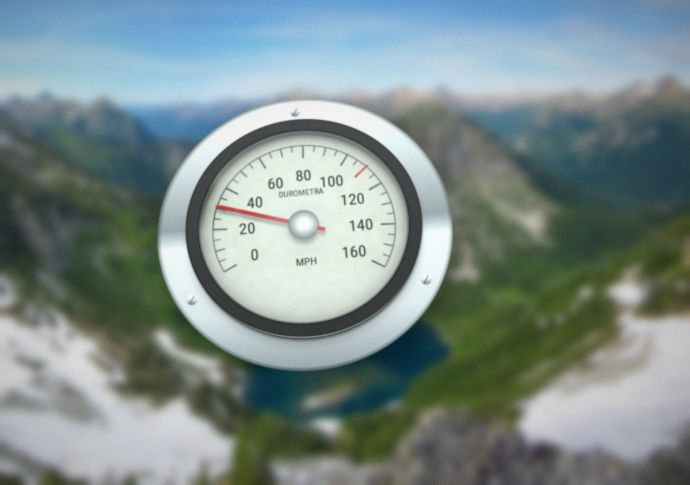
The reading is 30 mph
